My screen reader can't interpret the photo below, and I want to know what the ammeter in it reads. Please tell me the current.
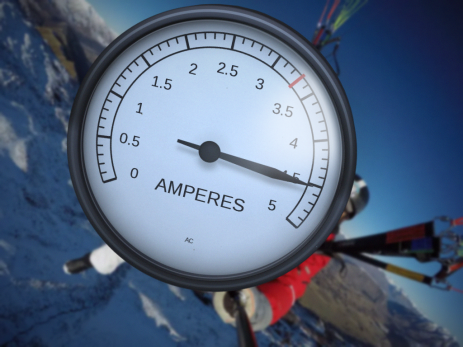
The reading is 4.5 A
